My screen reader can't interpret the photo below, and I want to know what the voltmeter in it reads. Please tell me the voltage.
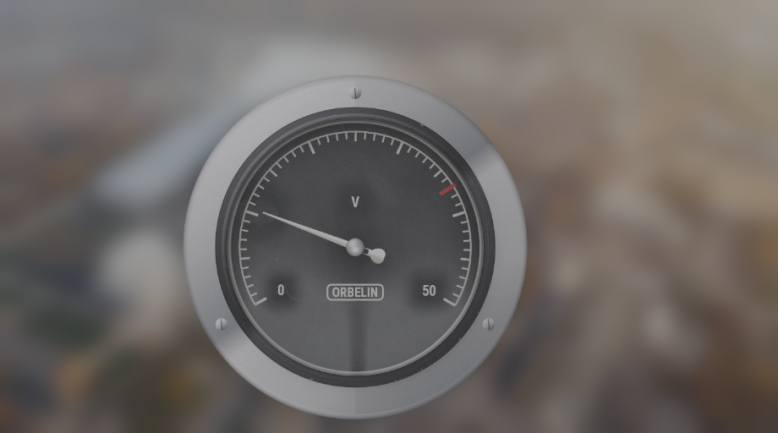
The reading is 10.5 V
